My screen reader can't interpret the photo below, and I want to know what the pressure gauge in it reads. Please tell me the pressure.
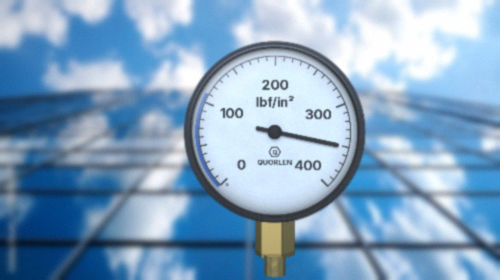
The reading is 350 psi
